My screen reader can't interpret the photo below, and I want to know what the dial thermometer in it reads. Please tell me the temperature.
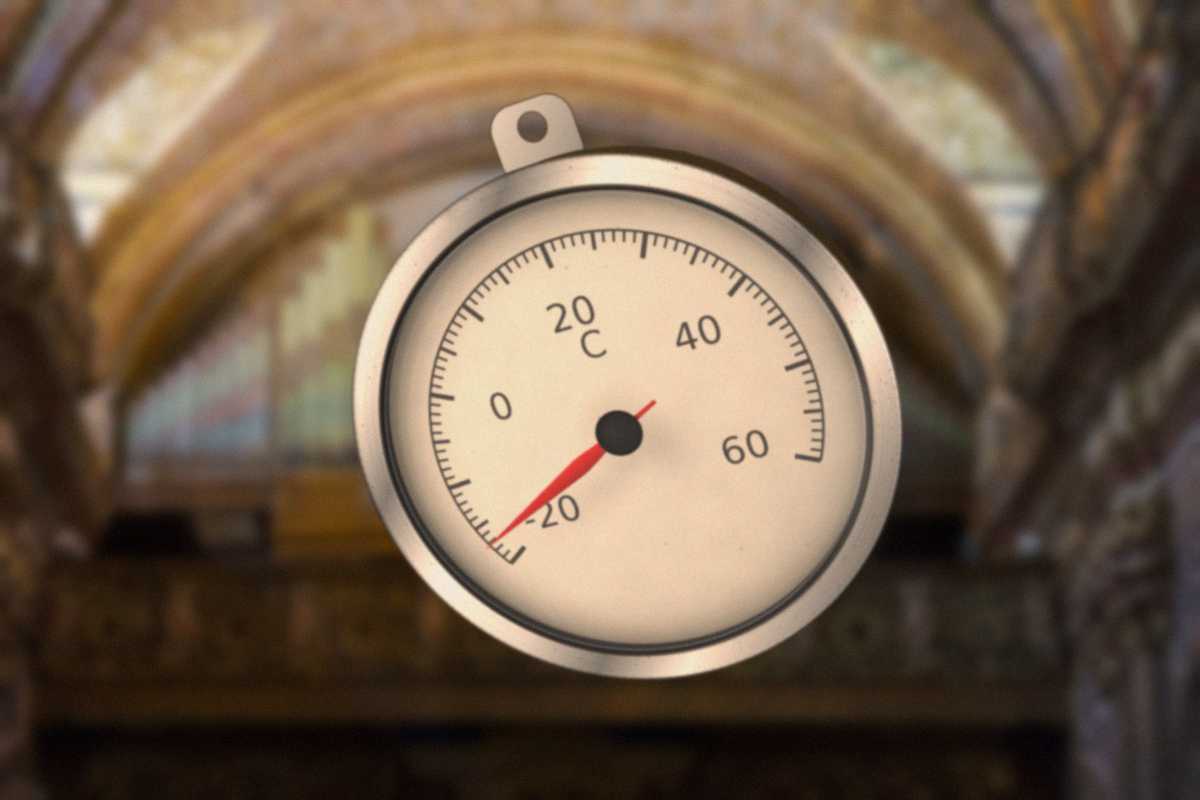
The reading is -17 °C
